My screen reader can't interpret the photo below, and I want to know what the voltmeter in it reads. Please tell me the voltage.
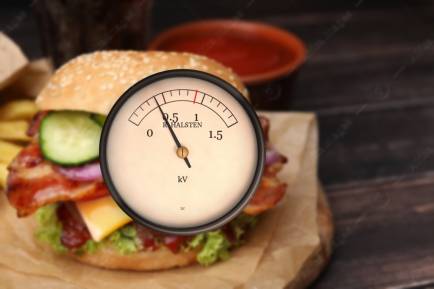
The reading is 0.4 kV
